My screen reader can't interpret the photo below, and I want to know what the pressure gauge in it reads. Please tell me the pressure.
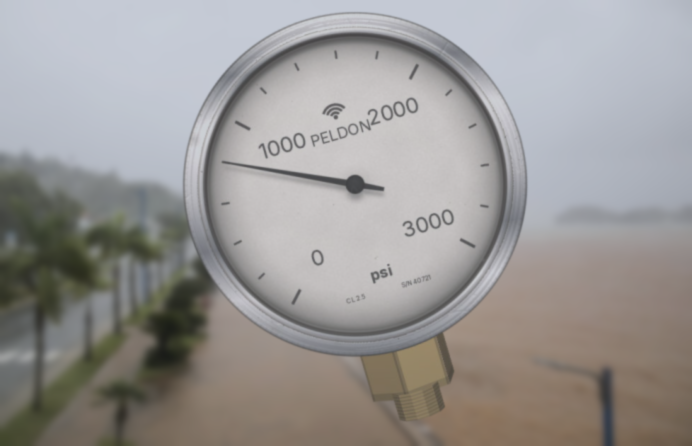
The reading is 800 psi
